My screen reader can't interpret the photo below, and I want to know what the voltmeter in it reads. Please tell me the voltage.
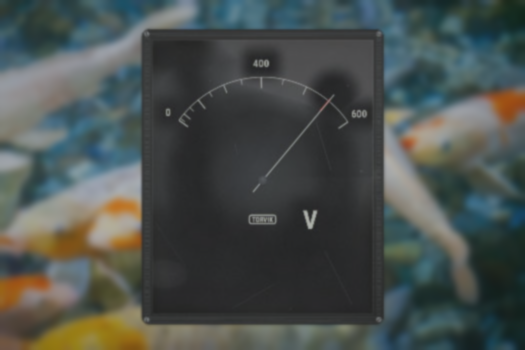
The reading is 550 V
